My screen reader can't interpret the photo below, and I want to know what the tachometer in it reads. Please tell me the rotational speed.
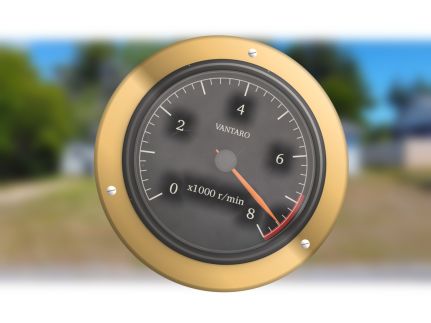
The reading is 7600 rpm
